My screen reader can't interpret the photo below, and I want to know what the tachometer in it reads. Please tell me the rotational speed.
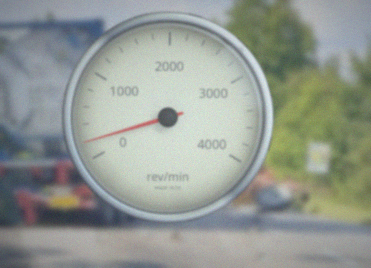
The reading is 200 rpm
